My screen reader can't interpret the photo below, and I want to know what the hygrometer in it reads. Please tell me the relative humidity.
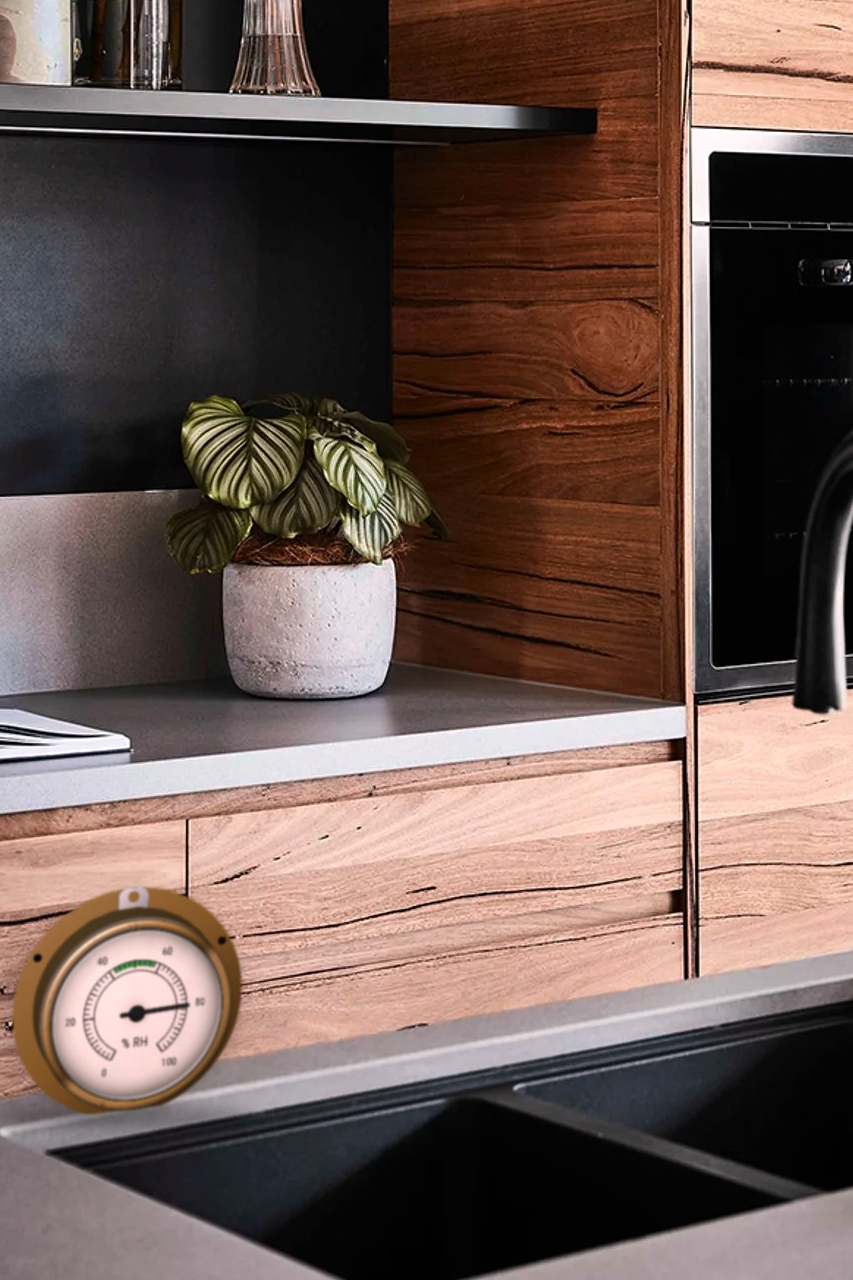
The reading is 80 %
